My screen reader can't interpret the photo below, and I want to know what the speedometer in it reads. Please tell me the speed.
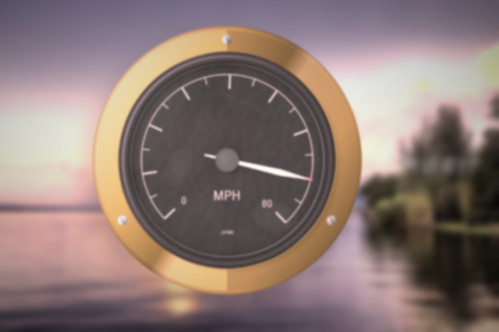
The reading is 70 mph
